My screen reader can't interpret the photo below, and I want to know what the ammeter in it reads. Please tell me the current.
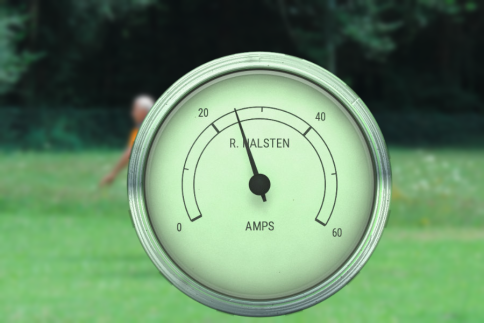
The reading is 25 A
